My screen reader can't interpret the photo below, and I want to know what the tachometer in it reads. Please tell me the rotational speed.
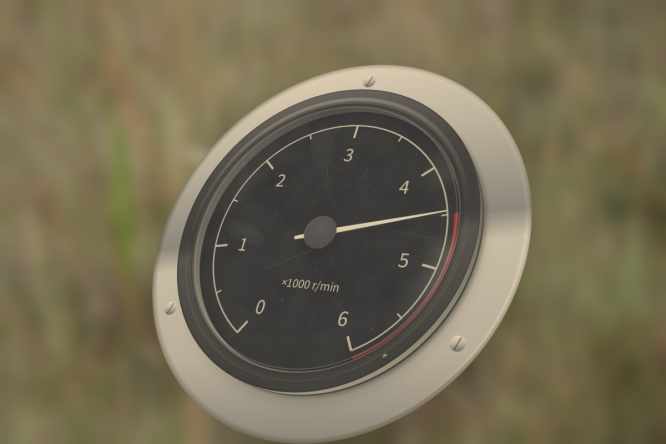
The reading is 4500 rpm
